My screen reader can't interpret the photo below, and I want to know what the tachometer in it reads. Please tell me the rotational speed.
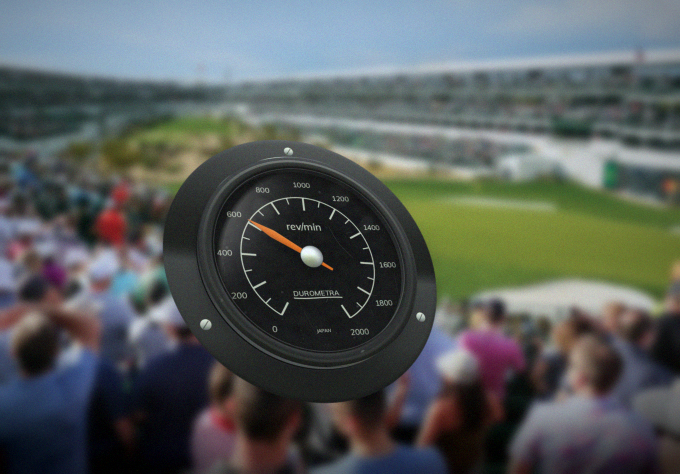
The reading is 600 rpm
